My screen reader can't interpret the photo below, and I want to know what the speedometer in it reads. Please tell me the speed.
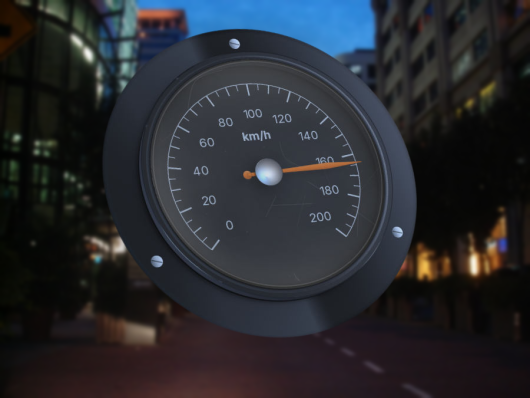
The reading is 165 km/h
